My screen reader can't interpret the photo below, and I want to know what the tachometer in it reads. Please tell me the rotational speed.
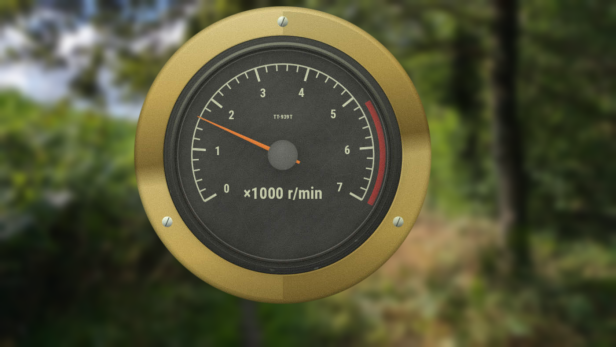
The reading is 1600 rpm
